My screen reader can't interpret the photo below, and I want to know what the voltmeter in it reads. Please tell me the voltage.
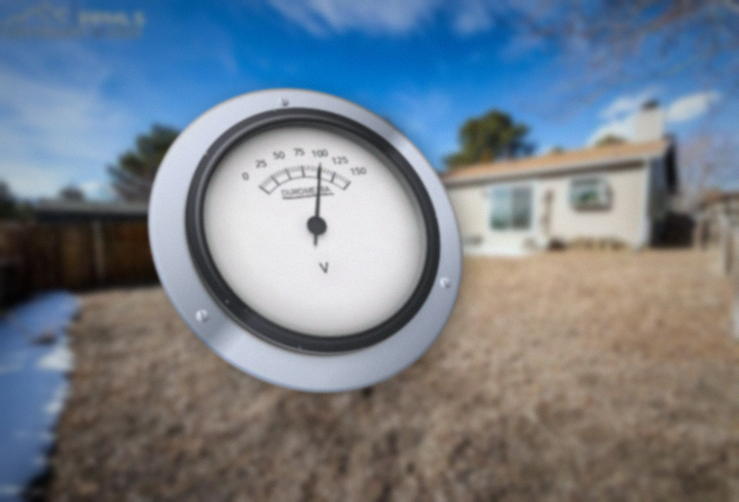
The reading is 100 V
